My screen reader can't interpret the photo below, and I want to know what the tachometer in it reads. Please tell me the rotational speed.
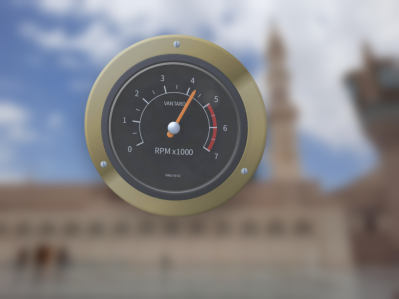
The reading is 4250 rpm
